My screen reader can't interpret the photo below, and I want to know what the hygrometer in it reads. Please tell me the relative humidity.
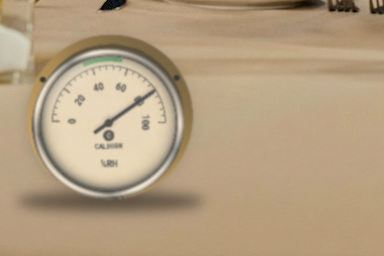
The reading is 80 %
